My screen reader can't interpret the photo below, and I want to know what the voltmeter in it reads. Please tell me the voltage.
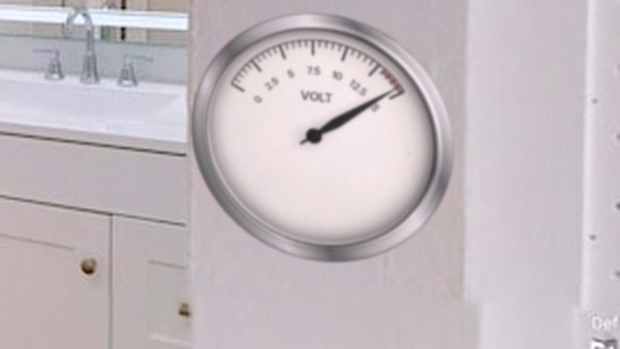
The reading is 14.5 V
